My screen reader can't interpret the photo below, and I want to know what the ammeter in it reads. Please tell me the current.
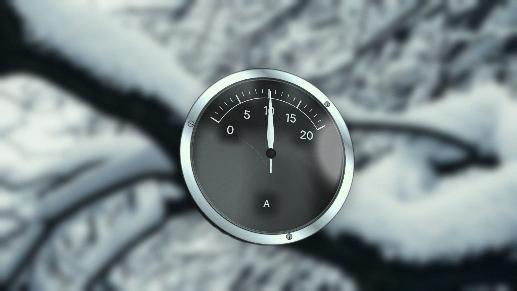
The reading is 10 A
